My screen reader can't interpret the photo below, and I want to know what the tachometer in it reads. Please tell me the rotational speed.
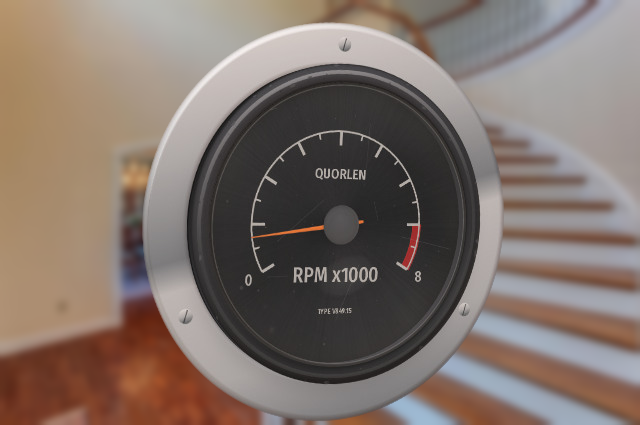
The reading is 750 rpm
